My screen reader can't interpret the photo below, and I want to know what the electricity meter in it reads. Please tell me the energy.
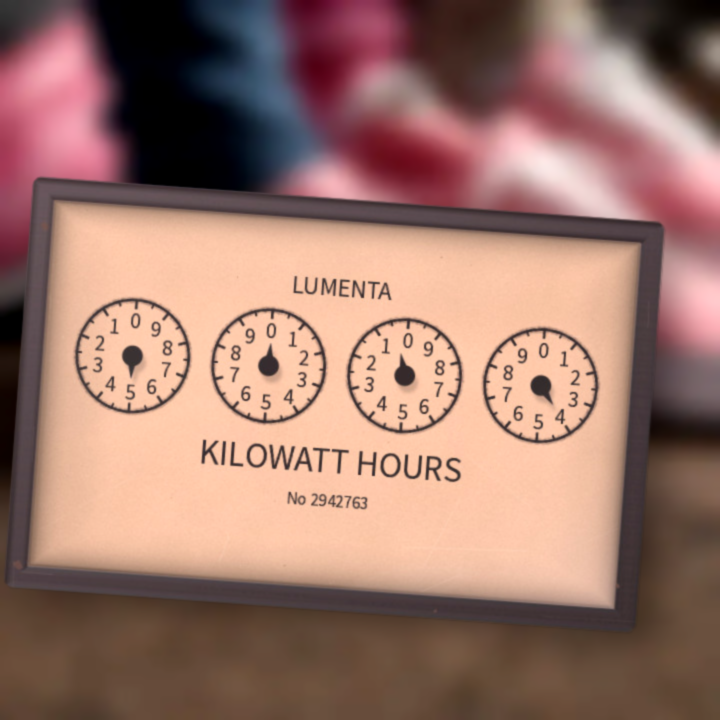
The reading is 5004 kWh
